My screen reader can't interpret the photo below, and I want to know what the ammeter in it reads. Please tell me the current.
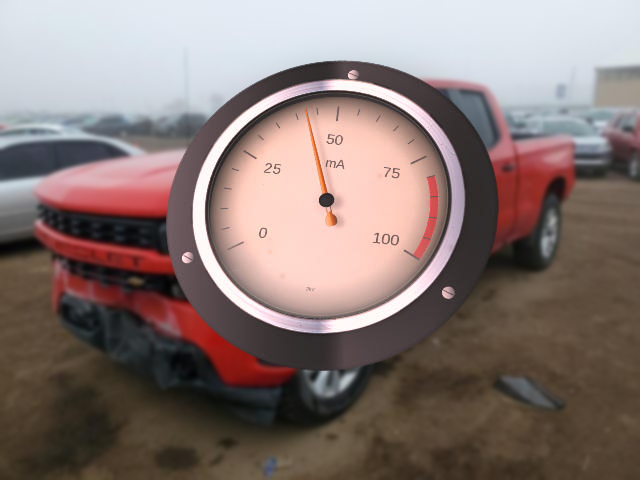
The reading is 42.5 mA
